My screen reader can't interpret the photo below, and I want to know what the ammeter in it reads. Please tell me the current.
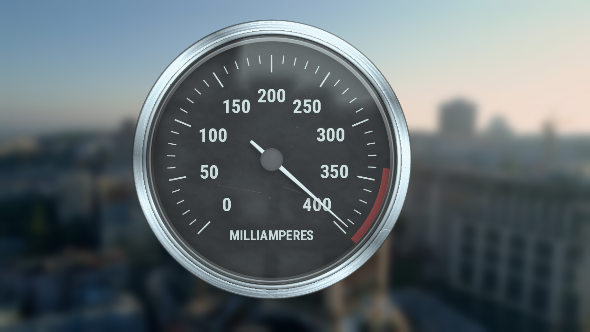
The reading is 395 mA
